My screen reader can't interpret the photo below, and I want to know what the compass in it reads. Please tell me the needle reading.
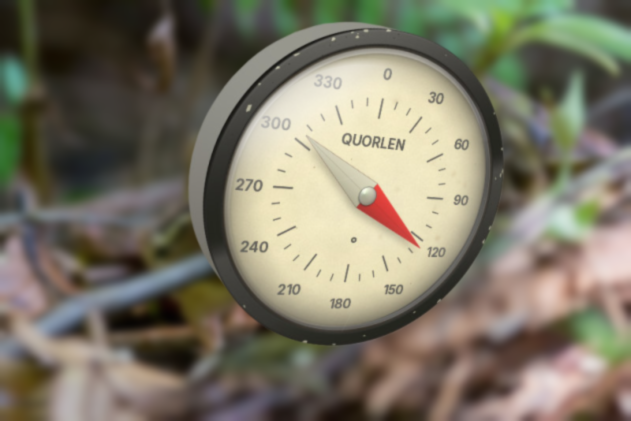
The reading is 125 °
